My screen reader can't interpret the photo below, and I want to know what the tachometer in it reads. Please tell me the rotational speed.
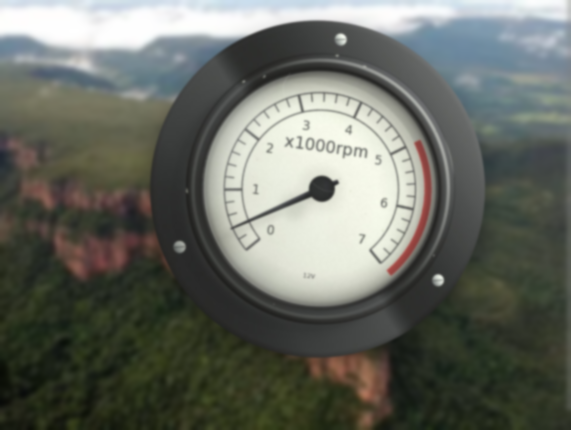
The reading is 400 rpm
